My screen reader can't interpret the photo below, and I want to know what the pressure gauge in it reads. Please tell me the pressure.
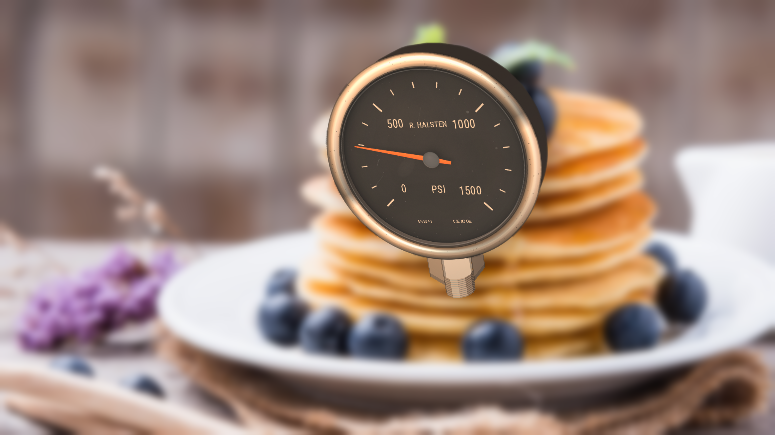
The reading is 300 psi
